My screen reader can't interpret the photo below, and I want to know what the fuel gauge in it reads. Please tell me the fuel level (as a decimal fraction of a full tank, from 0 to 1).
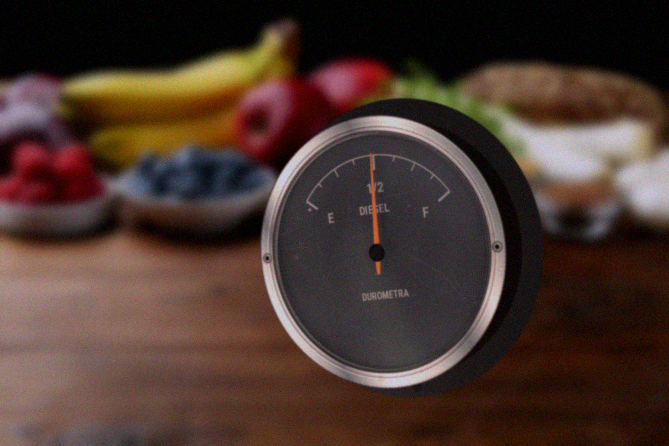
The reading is 0.5
